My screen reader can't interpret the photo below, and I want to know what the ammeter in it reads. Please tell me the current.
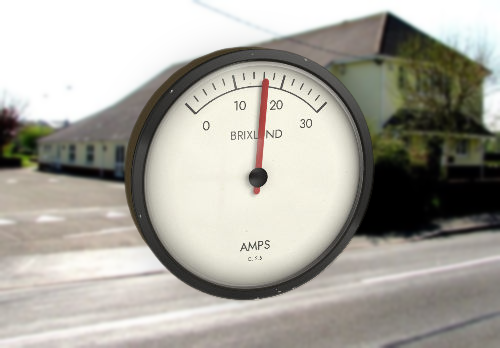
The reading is 16 A
